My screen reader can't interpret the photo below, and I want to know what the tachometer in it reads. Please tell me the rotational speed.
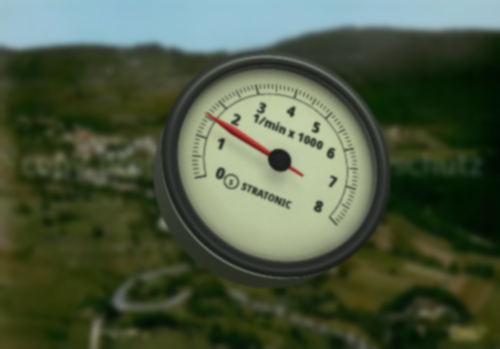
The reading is 1500 rpm
